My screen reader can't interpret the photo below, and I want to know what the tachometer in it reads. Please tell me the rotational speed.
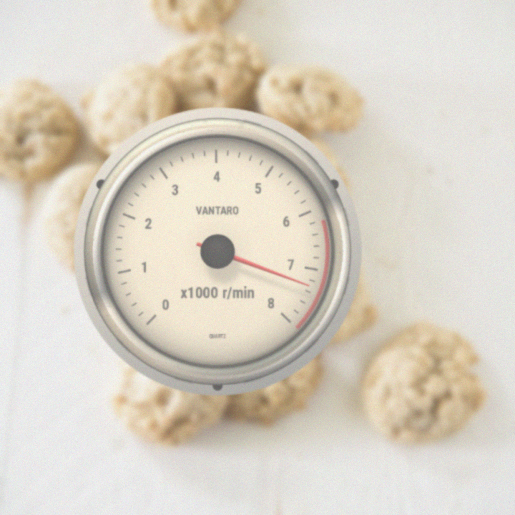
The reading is 7300 rpm
